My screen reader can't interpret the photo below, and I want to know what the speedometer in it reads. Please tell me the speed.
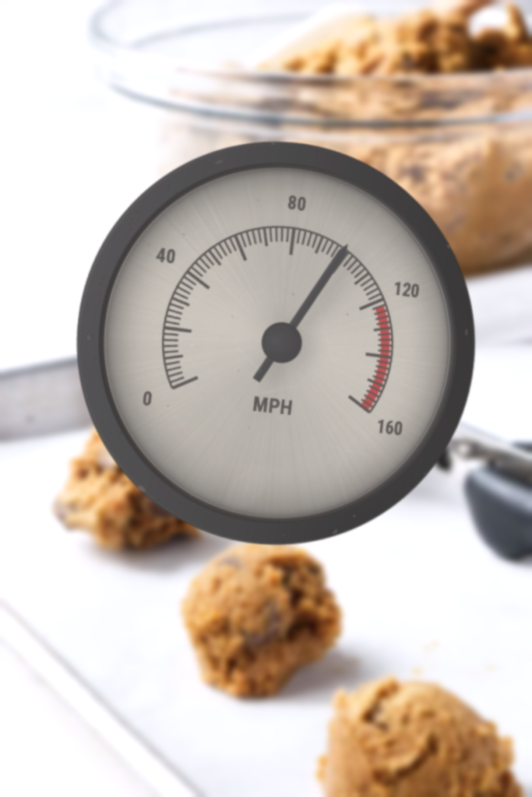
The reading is 98 mph
